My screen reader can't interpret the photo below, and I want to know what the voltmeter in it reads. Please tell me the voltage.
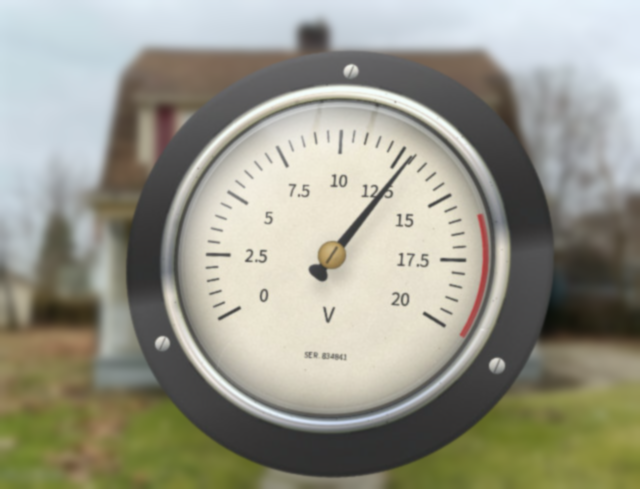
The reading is 13 V
